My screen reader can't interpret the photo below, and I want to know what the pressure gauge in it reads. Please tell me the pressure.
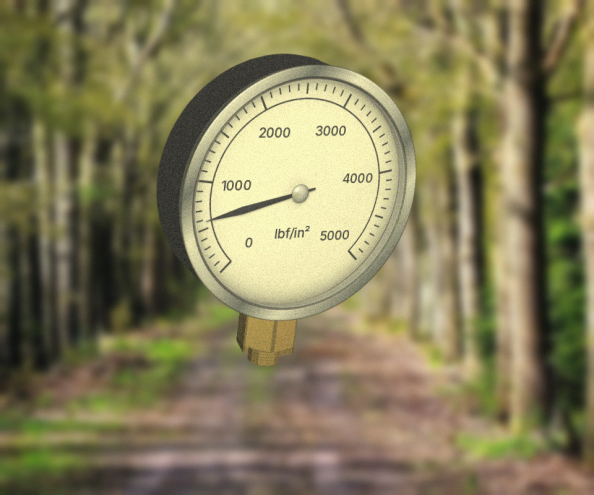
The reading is 600 psi
